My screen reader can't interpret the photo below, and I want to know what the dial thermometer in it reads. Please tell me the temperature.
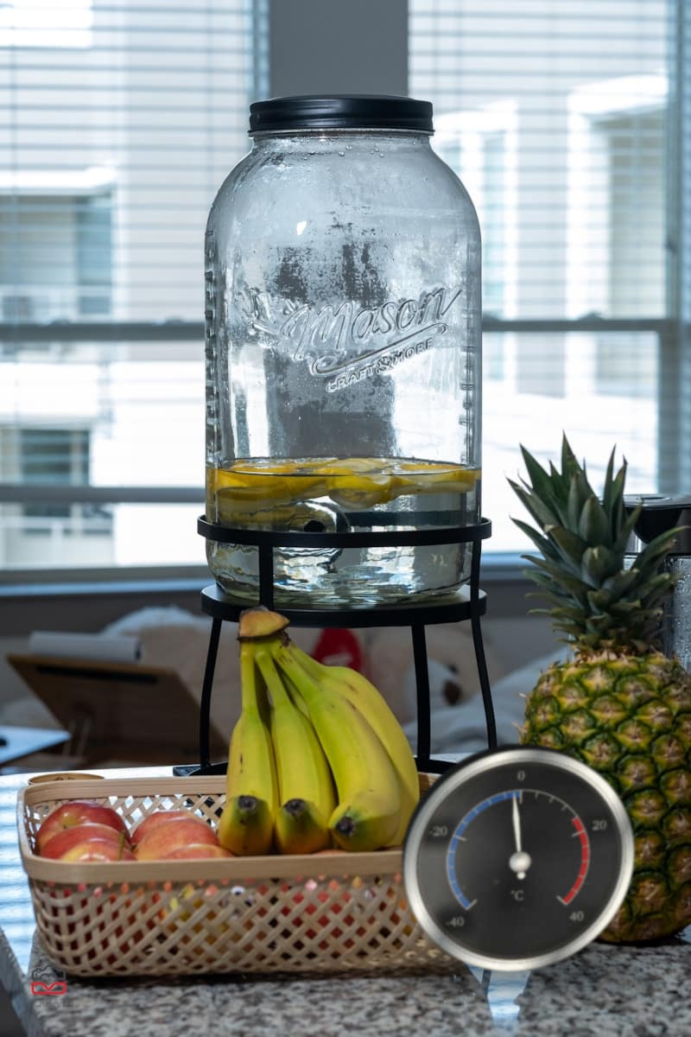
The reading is -2 °C
